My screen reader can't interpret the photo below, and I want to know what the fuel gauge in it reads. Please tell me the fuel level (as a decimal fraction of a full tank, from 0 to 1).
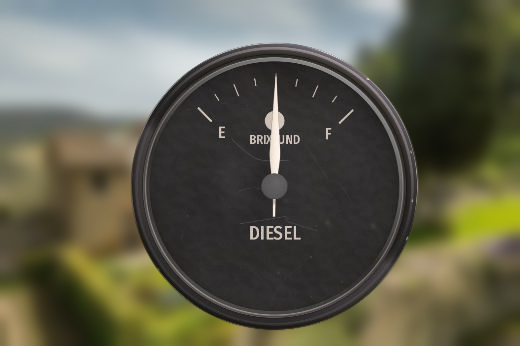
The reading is 0.5
